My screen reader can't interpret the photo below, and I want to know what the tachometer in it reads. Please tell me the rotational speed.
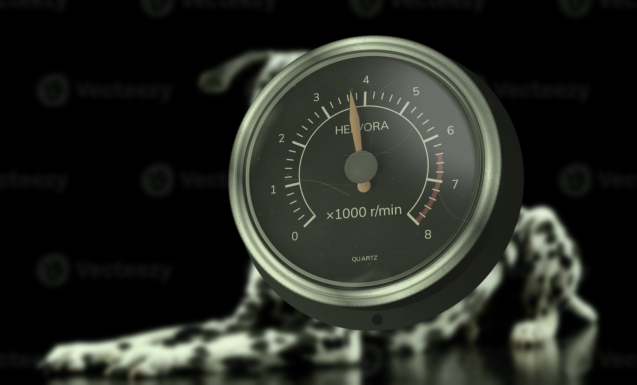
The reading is 3700 rpm
